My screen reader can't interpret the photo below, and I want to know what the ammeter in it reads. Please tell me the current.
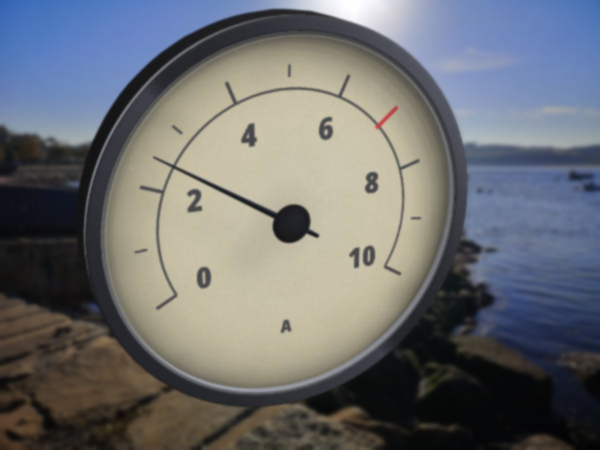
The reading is 2.5 A
